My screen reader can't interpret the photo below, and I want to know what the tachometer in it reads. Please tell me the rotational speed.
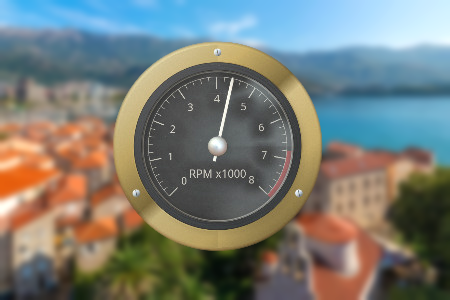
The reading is 4400 rpm
